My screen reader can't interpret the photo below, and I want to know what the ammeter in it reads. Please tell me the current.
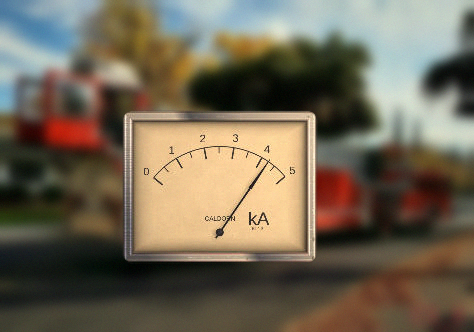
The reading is 4.25 kA
